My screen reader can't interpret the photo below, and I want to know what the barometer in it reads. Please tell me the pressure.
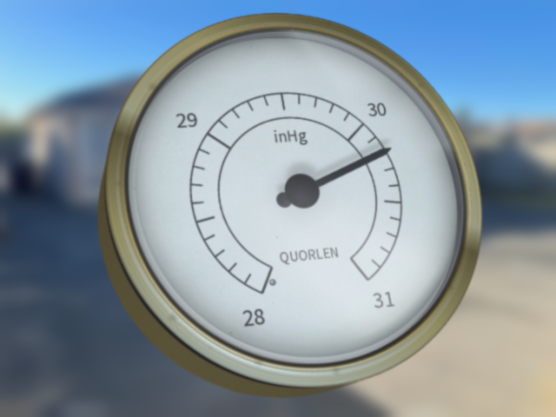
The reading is 30.2 inHg
